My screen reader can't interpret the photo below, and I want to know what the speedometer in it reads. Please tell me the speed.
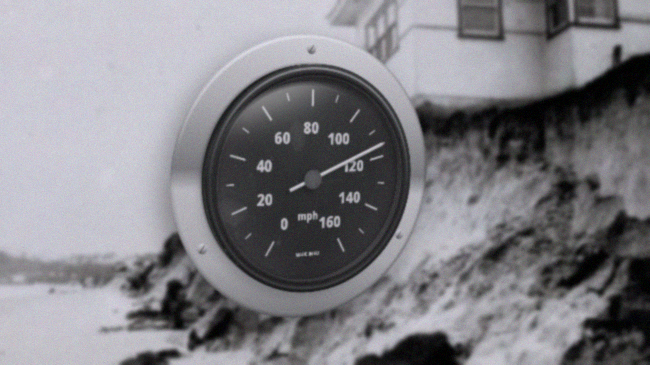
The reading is 115 mph
